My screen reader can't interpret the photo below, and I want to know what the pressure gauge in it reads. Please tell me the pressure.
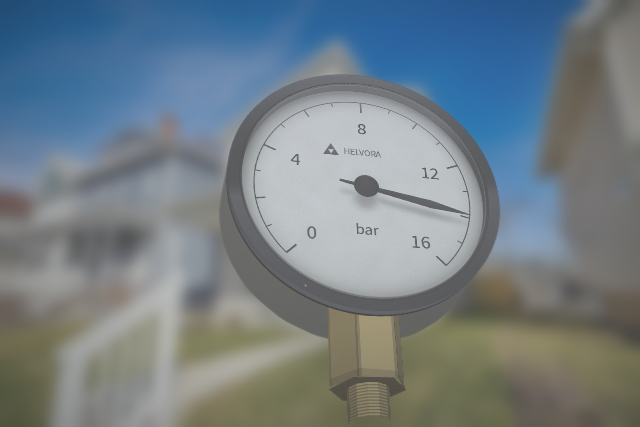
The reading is 14 bar
